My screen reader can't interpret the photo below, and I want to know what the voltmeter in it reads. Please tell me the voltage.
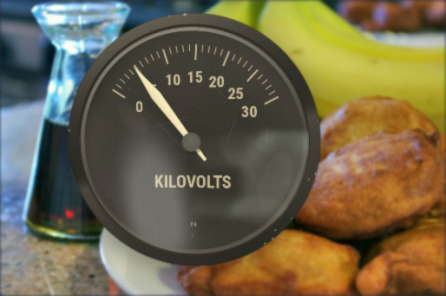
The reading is 5 kV
